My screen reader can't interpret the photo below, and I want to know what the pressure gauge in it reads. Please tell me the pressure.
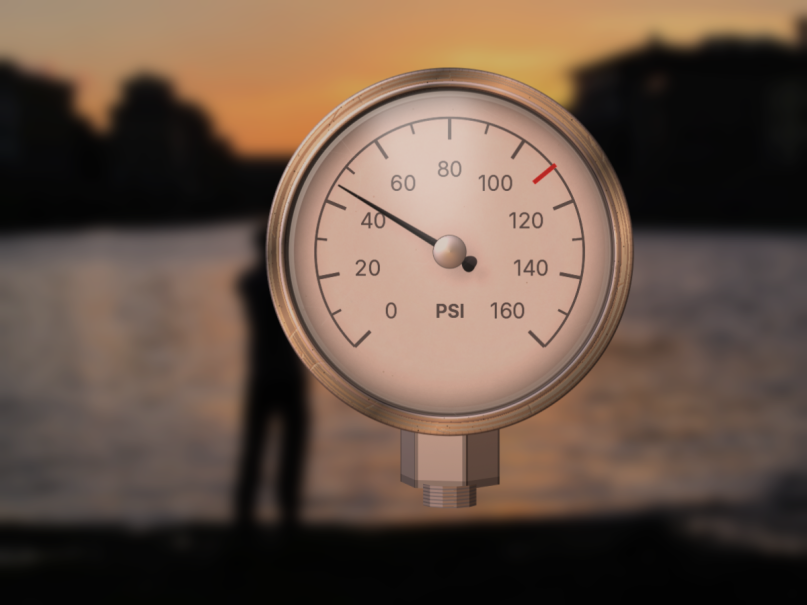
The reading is 45 psi
